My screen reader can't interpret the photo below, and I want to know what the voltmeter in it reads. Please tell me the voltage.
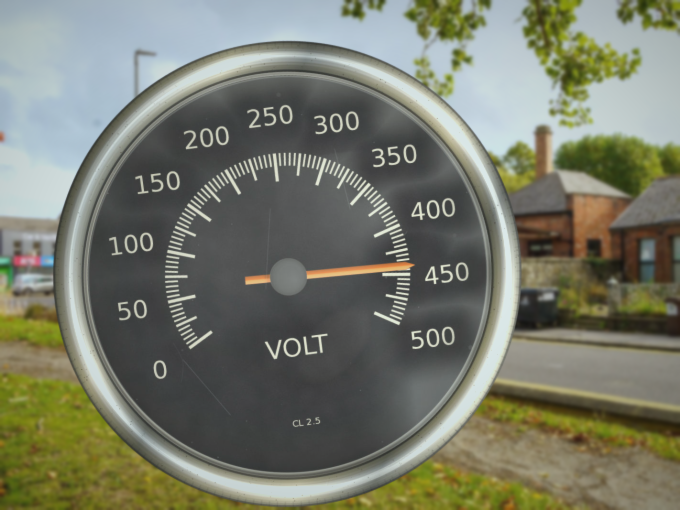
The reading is 440 V
